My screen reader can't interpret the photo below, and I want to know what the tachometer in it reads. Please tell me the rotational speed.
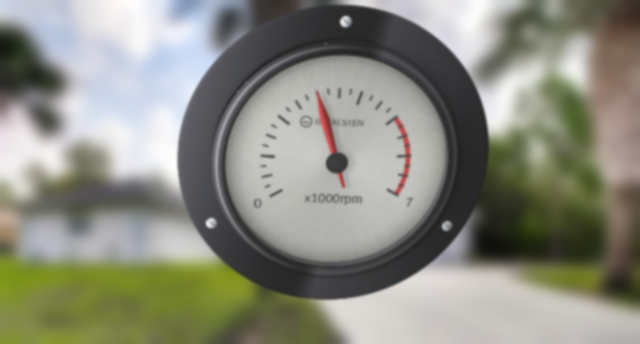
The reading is 3000 rpm
